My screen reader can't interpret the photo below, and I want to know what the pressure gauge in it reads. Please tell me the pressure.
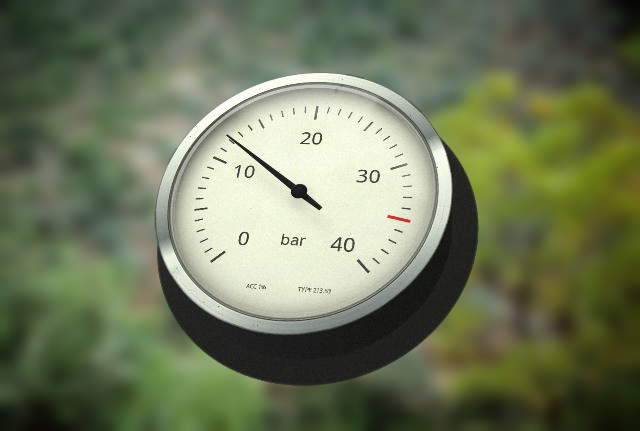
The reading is 12 bar
